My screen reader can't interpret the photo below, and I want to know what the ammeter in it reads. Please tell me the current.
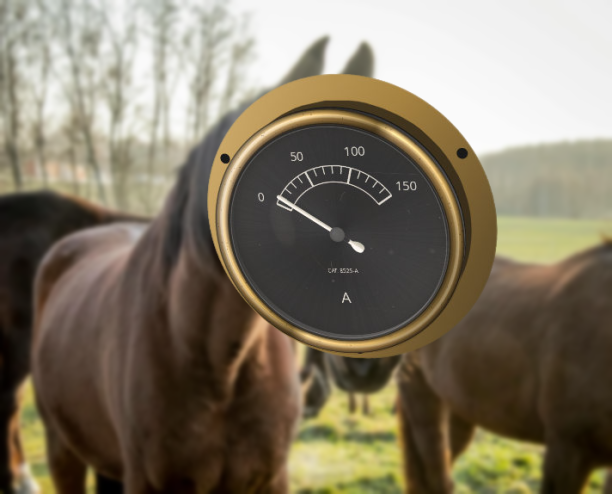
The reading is 10 A
